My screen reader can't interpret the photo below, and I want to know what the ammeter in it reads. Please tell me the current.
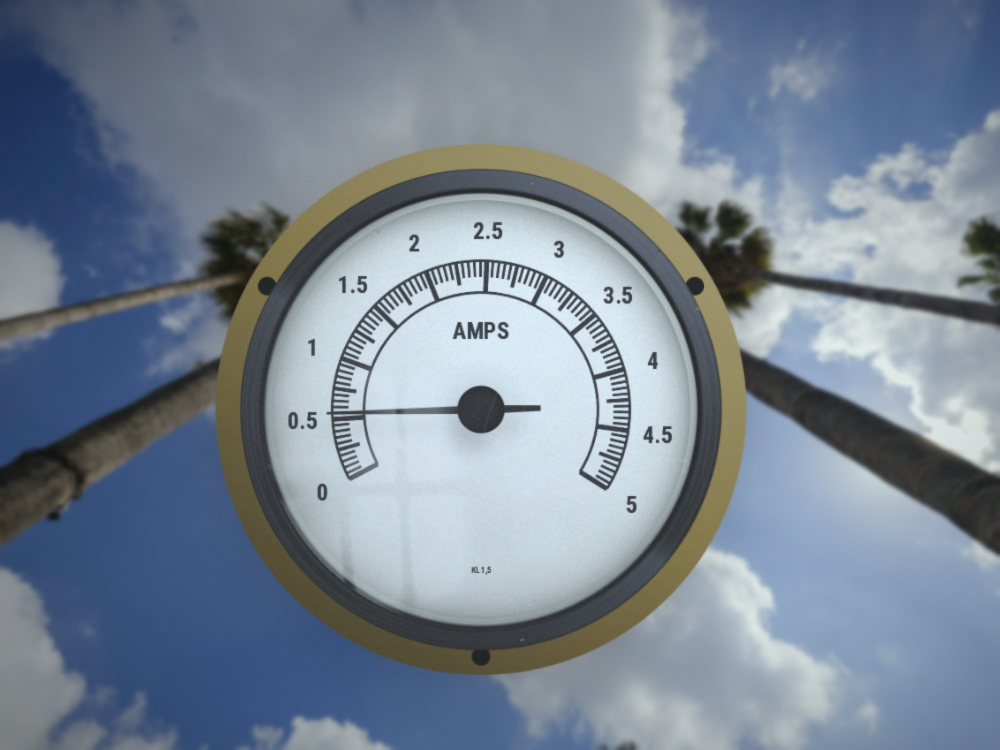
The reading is 0.55 A
